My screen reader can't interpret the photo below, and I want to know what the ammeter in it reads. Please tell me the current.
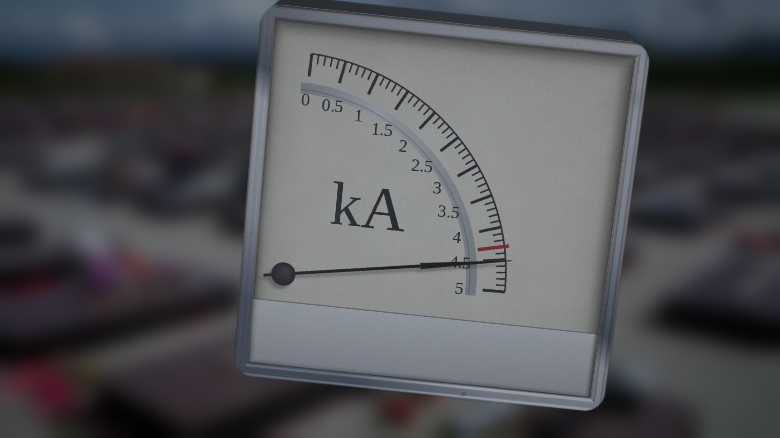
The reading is 4.5 kA
